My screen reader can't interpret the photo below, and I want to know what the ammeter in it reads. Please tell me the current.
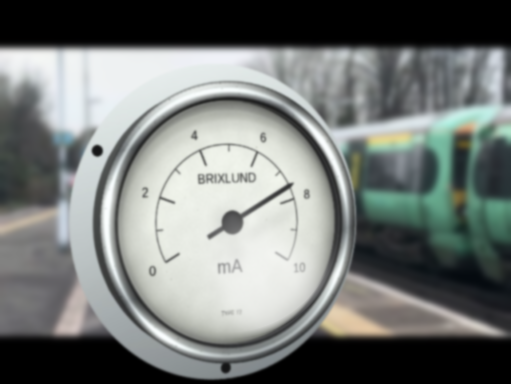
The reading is 7.5 mA
